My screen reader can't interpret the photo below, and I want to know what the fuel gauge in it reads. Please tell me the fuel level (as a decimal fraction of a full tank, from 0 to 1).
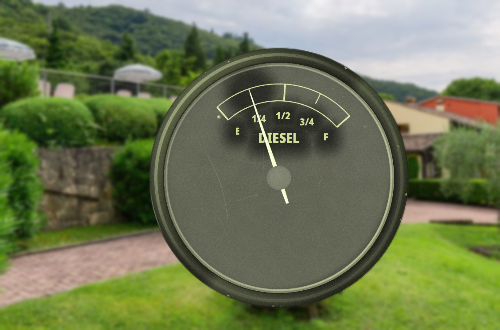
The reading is 0.25
